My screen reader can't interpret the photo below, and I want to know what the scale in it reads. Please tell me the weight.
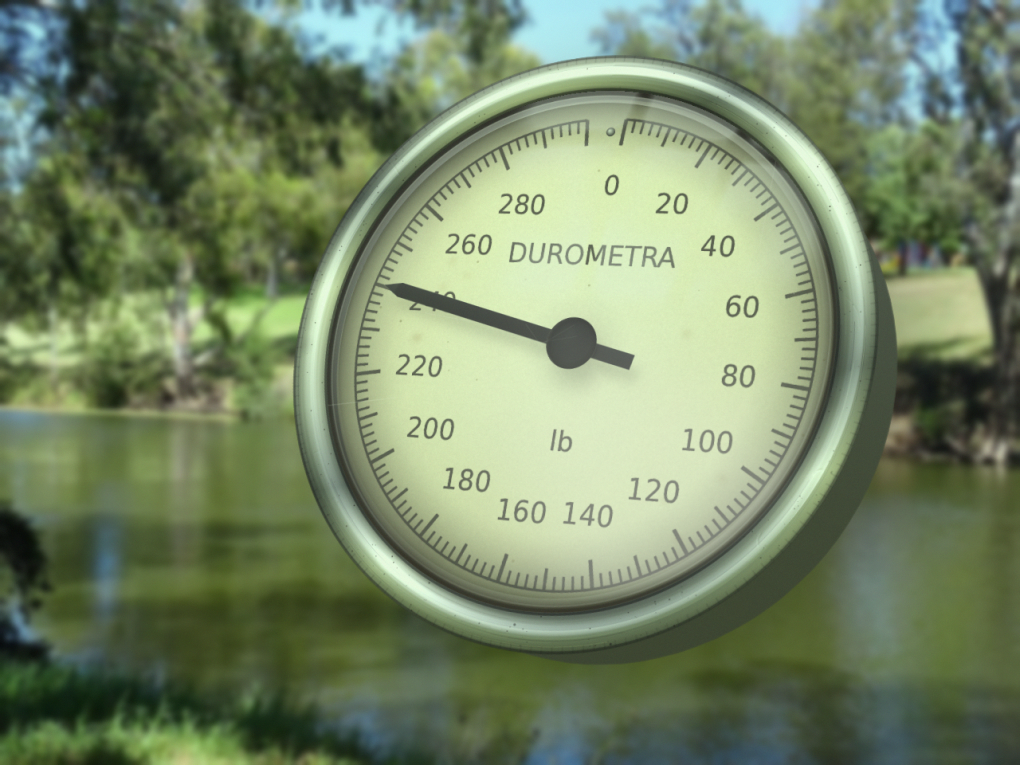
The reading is 240 lb
